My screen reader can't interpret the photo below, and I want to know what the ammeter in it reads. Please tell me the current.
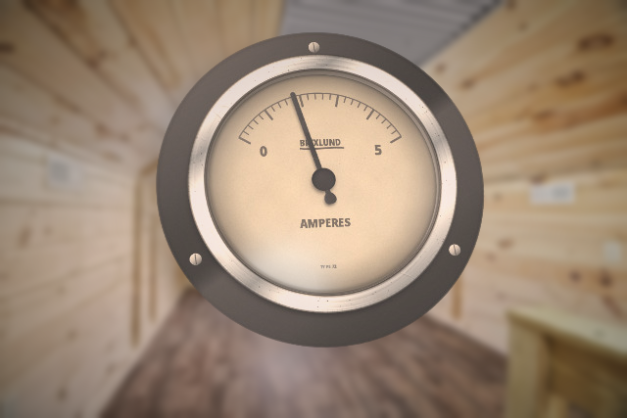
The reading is 1.8 A
